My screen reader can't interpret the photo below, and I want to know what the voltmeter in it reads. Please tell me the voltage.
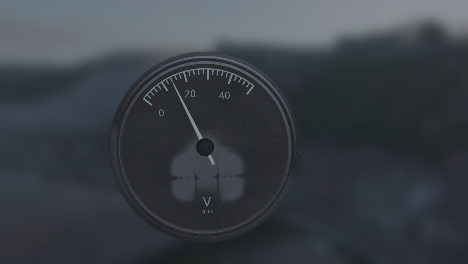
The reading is 14 V
